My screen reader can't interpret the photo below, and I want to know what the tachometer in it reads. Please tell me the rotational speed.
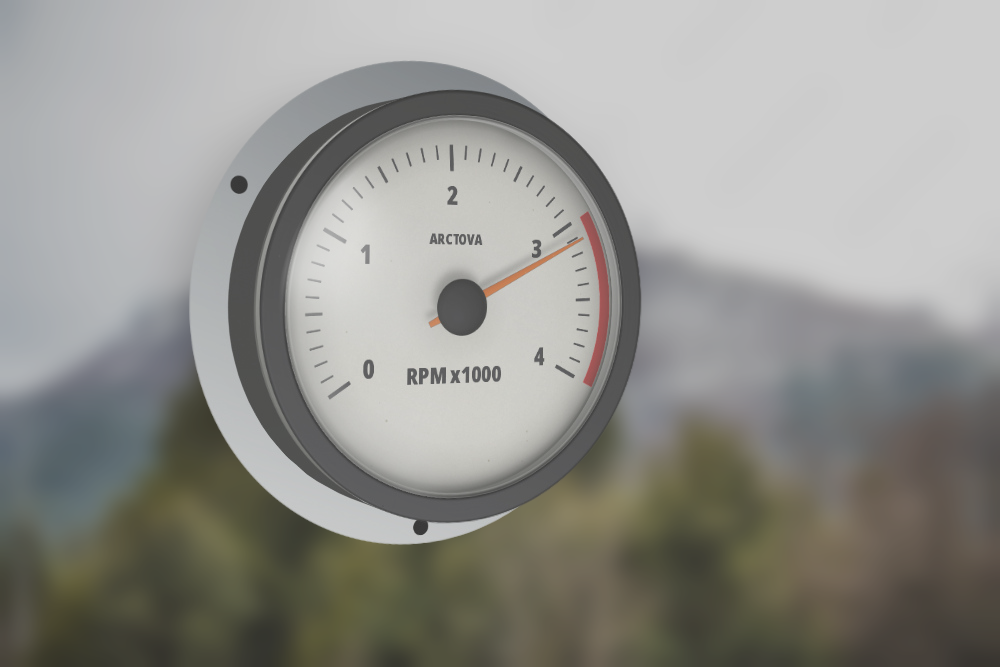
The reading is 3100 rpm
